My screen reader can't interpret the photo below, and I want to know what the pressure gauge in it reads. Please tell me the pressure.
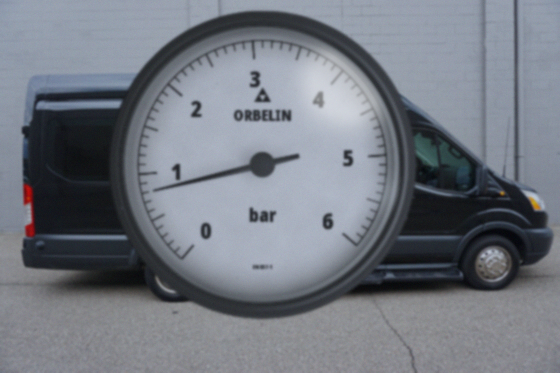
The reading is 0.8 bar
